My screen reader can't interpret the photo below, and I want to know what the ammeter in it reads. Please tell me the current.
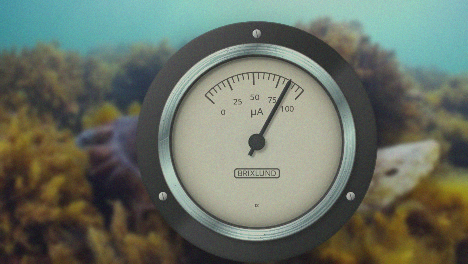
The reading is 85 µA
